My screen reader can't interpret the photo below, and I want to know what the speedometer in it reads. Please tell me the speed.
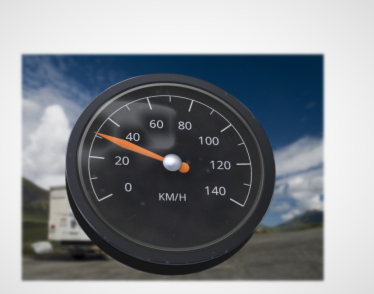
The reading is 30 km/h
